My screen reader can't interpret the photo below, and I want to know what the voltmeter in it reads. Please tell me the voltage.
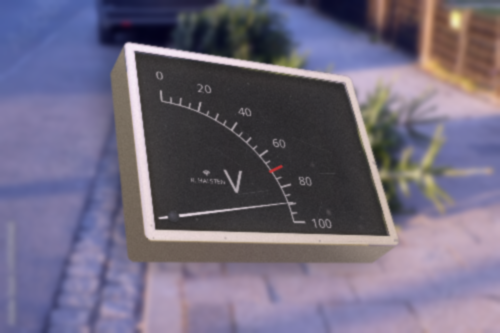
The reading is 90 V
